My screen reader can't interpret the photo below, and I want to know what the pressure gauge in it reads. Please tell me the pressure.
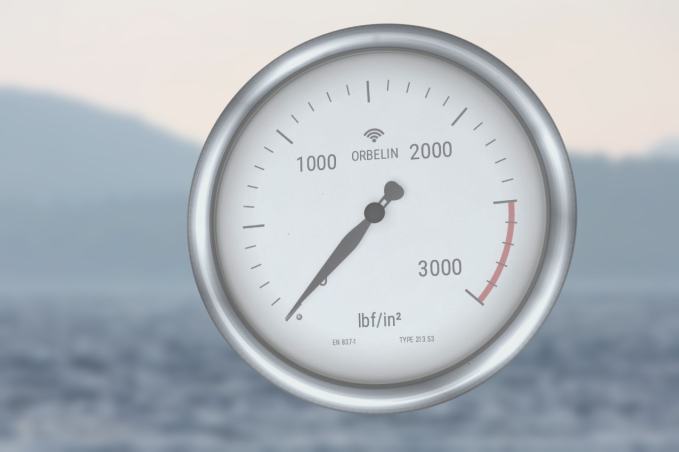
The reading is 0 psi
